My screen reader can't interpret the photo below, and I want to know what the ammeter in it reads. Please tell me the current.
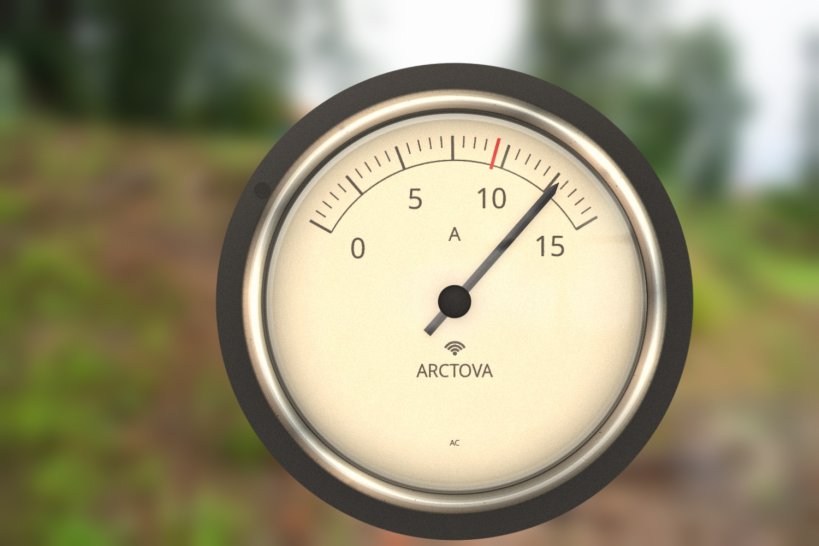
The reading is 12.75 A
